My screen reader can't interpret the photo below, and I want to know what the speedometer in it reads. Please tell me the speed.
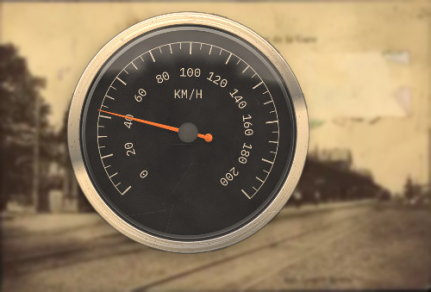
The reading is 42.5 km/h
